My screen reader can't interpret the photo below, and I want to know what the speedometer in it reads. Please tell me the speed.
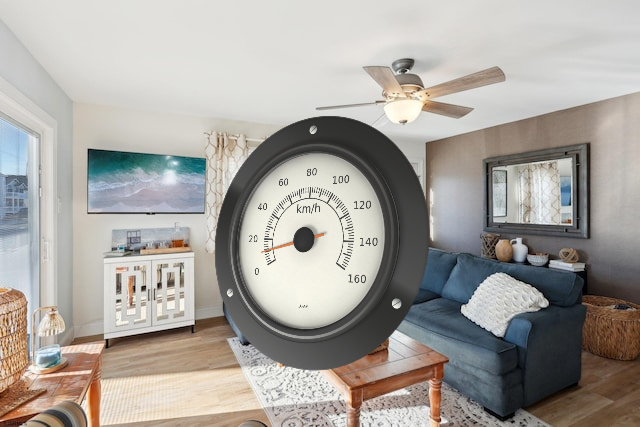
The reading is 10 km/h
